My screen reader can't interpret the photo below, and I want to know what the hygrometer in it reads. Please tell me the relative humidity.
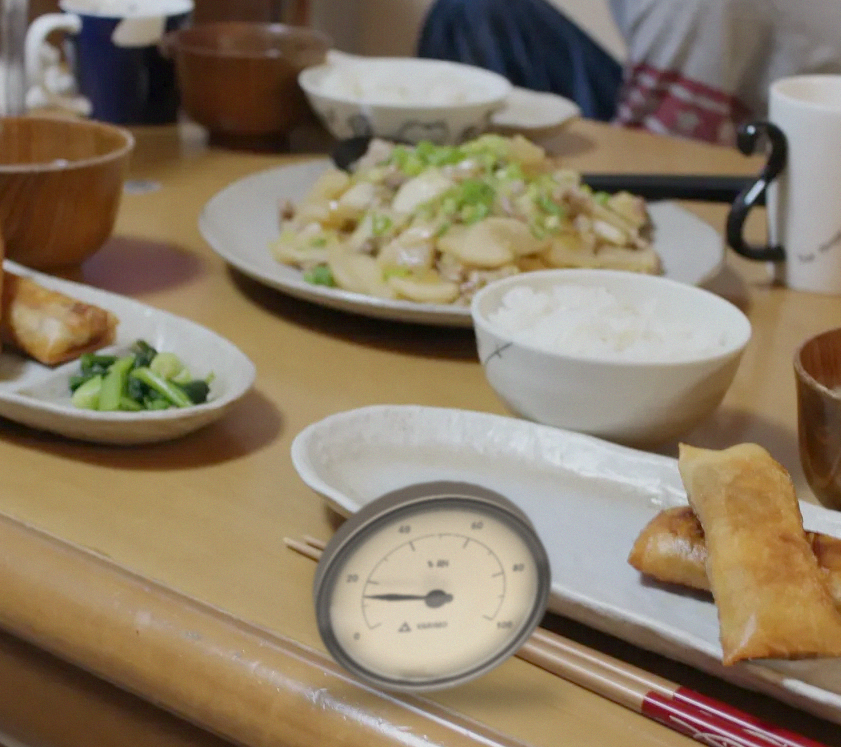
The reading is 15 %
